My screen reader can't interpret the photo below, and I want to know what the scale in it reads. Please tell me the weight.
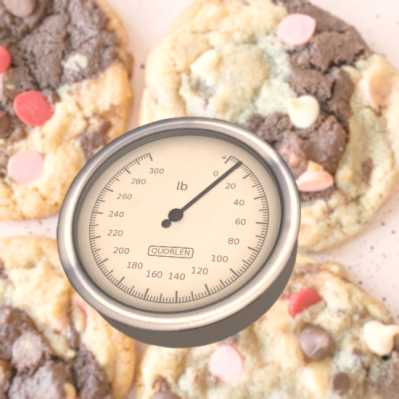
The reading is 10 lb
